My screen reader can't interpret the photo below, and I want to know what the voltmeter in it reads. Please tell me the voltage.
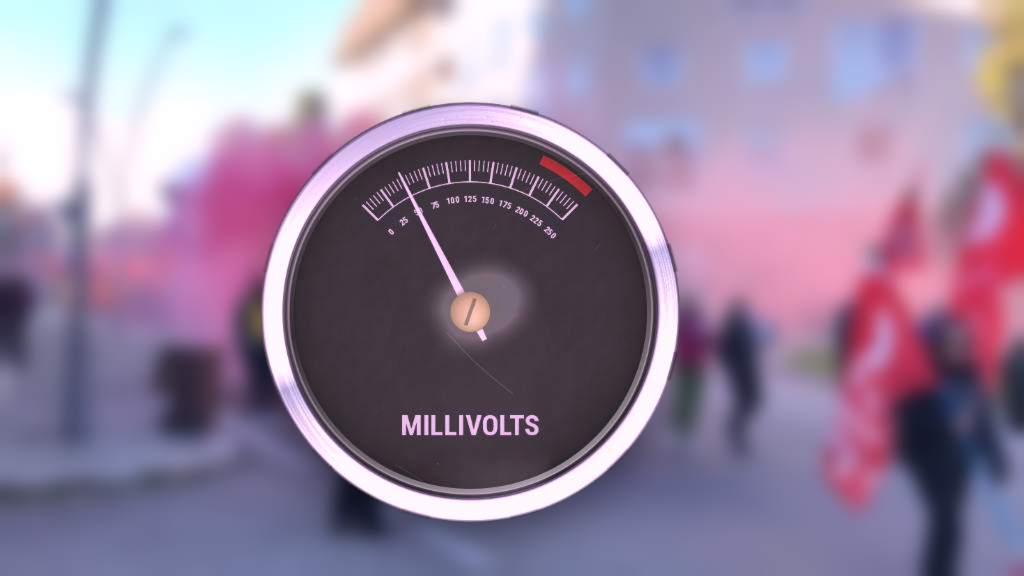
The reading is 50 mV
